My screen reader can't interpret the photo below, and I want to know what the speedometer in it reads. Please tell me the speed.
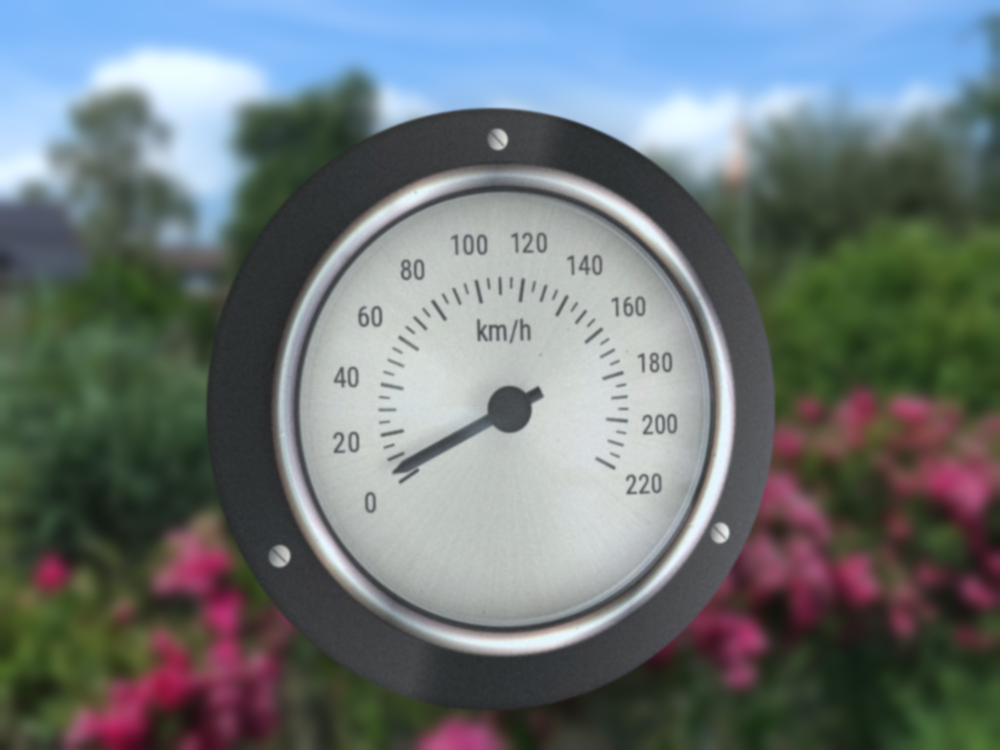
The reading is 5 km/h
